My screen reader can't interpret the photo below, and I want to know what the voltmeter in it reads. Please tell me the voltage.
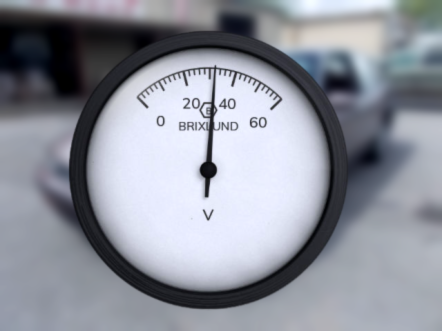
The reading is 32 V
